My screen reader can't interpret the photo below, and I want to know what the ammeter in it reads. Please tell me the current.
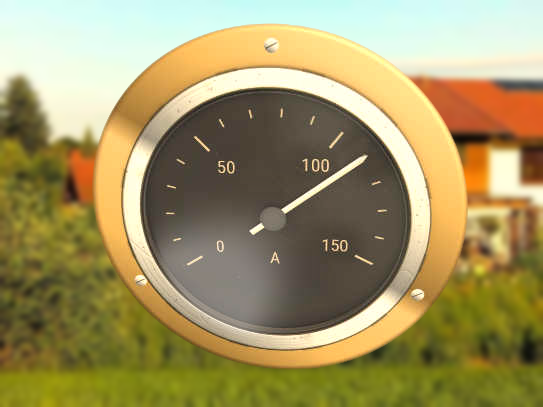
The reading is 110 A
